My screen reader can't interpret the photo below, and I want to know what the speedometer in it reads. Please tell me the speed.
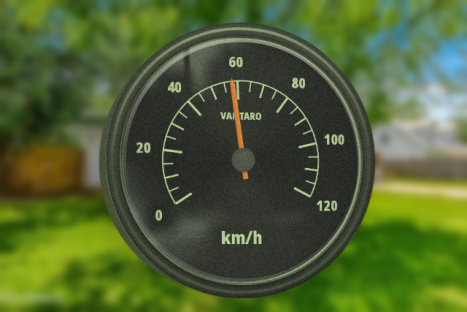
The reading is 57.5 km/h
